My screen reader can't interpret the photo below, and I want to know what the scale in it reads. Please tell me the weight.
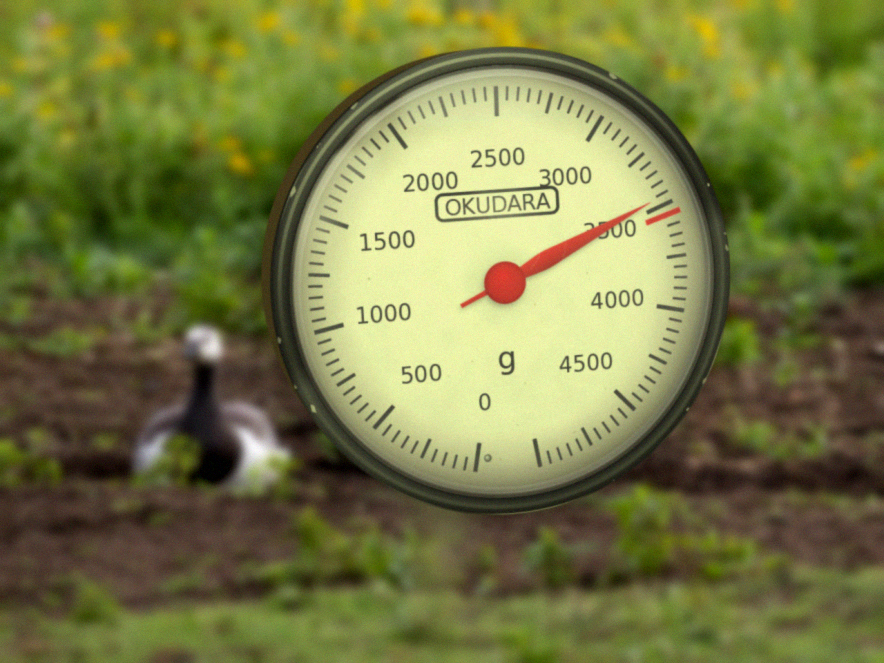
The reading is 3450 g
